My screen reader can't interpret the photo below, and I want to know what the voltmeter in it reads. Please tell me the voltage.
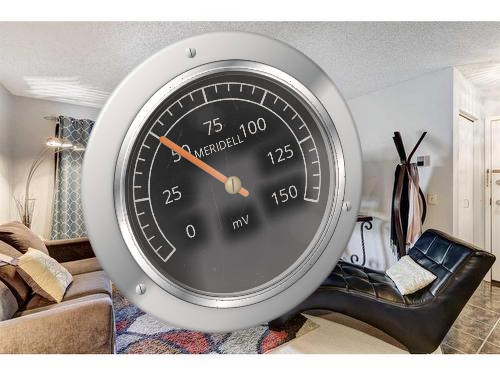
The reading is 50 mV
